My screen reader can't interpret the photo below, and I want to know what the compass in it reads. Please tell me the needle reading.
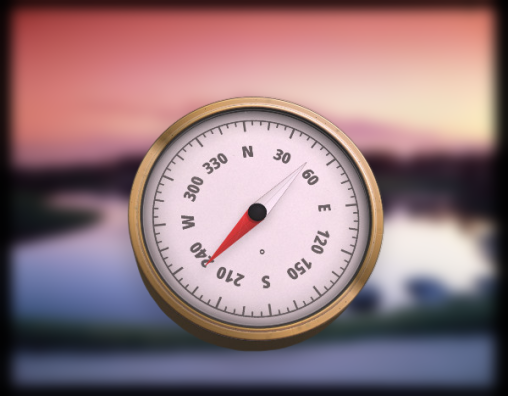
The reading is 230 °
